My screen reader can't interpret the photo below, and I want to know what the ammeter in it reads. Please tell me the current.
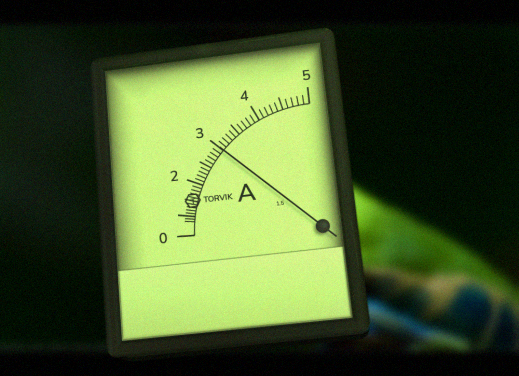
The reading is 3 A
